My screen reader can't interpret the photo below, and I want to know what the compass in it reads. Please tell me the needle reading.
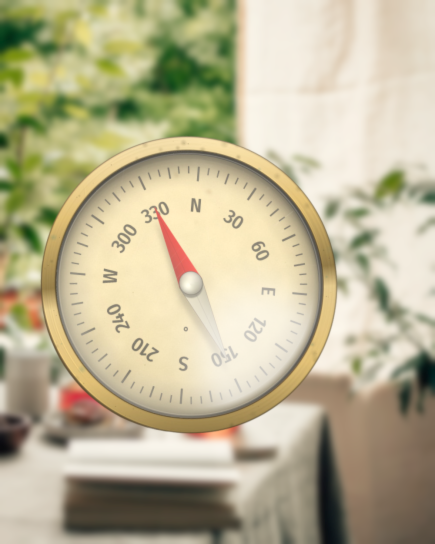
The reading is 330 °
